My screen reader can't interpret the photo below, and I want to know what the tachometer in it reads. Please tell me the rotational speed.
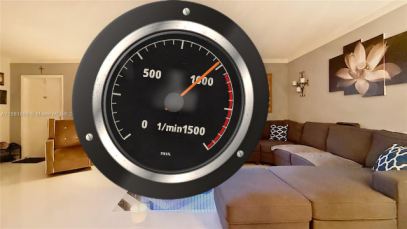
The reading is 975 rpm
